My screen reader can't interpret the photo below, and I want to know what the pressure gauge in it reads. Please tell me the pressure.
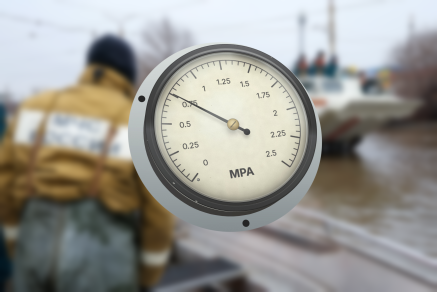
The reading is 0.75 MPa
